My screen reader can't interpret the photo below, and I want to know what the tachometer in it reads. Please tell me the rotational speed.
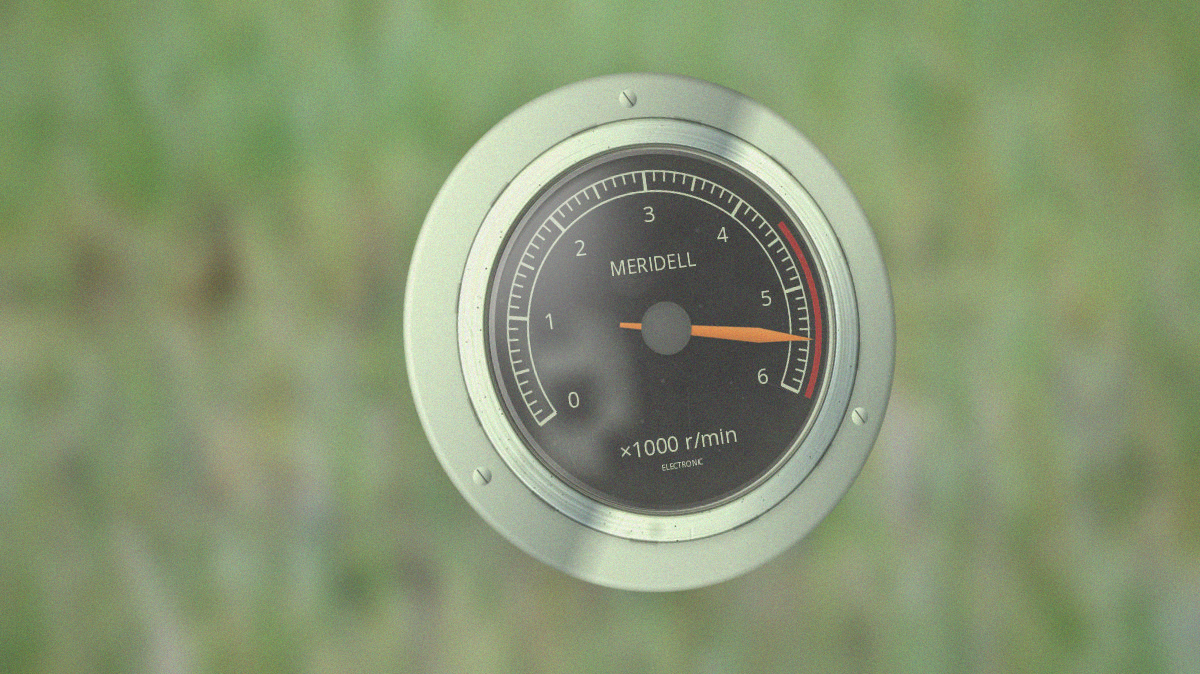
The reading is 5500 rpm
